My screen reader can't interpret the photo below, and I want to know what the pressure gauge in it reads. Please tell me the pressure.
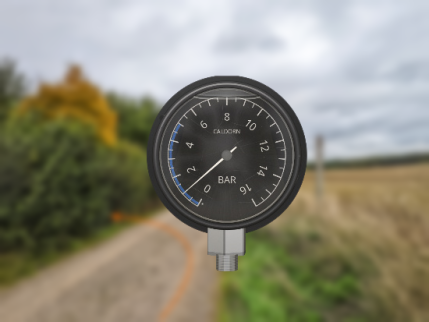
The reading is 1 bar
